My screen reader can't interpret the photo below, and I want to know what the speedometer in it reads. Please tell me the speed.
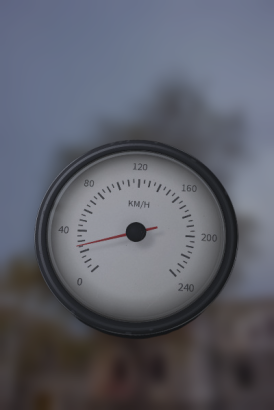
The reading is 25 km/h
